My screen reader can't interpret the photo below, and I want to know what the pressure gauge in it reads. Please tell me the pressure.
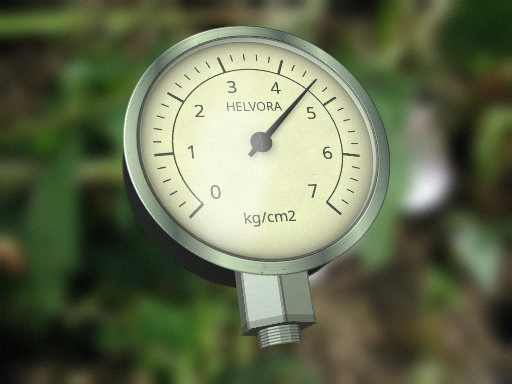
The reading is 4.6 kg/cm²
